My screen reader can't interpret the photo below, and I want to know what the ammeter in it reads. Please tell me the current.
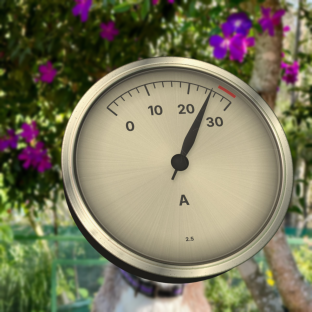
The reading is 25 A
